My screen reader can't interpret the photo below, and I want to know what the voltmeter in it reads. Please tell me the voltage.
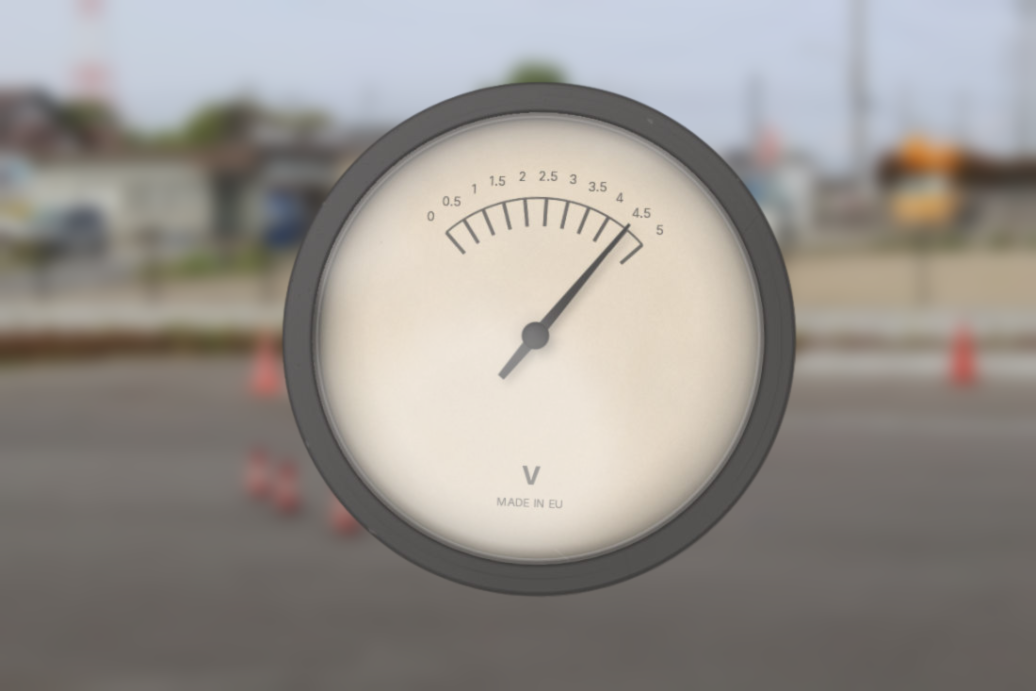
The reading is 4.5 V
